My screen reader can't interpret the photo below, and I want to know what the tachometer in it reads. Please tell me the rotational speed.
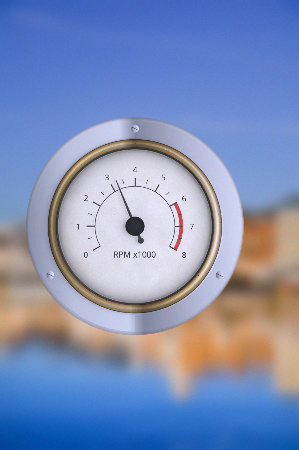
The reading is 3250 rpm
